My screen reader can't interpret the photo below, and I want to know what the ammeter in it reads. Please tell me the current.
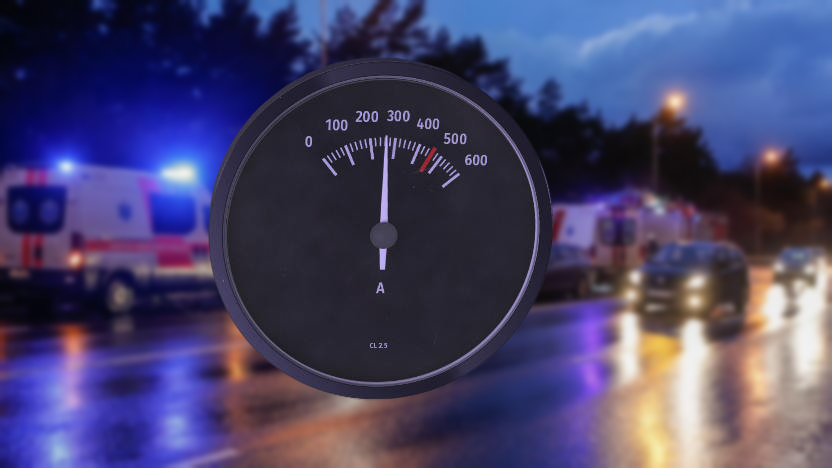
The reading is 260 A
